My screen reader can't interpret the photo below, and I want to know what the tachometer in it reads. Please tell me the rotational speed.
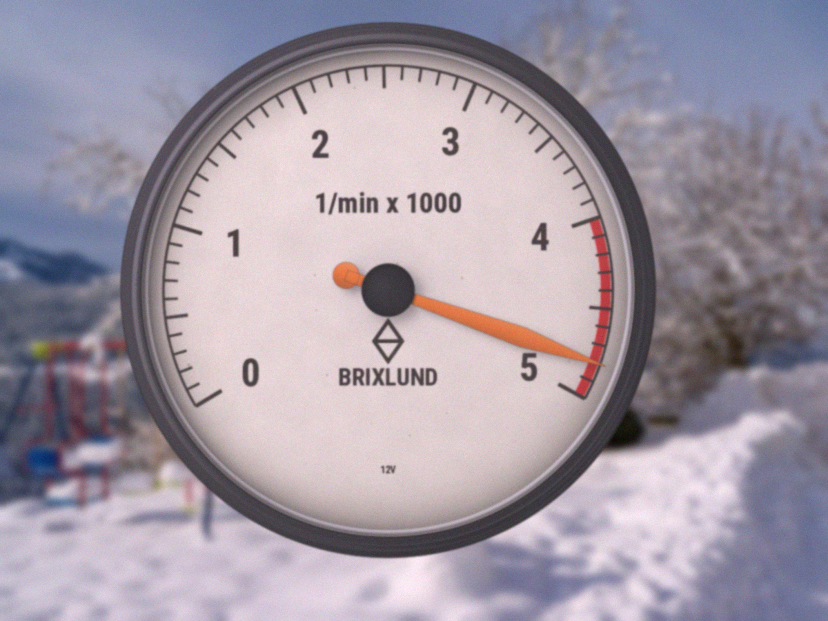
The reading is 4800 rpm
